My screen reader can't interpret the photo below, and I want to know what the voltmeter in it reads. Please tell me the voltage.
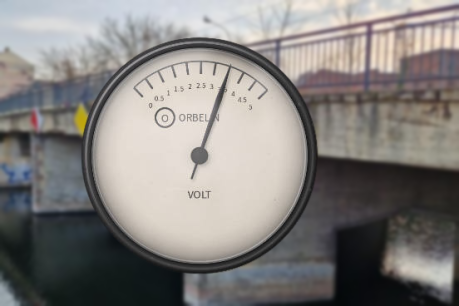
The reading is 3.5 V
